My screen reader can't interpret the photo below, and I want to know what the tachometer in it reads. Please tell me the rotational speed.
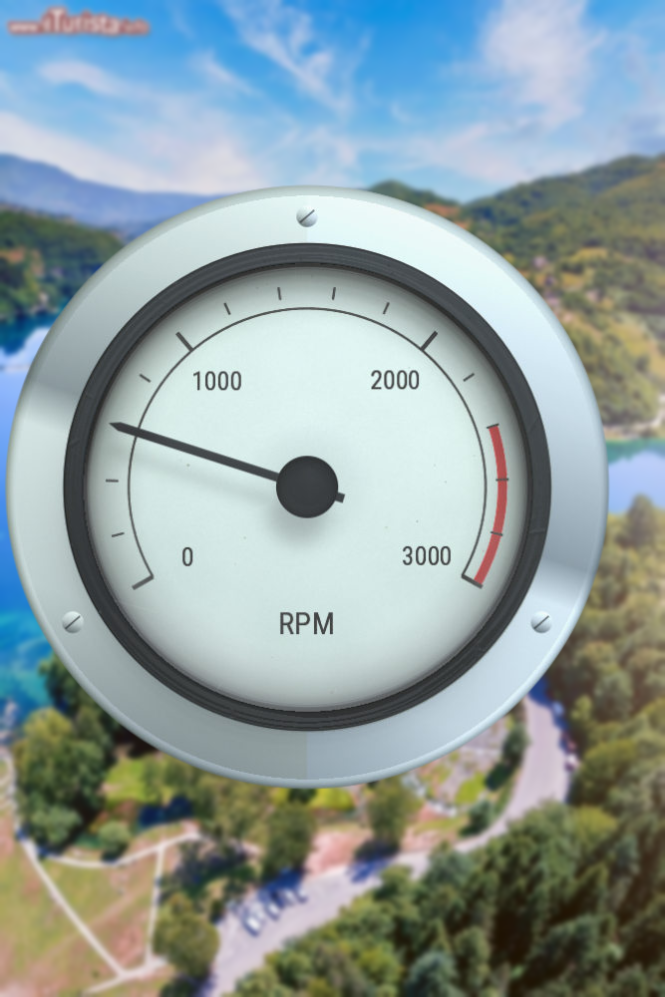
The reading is 600 rpm
